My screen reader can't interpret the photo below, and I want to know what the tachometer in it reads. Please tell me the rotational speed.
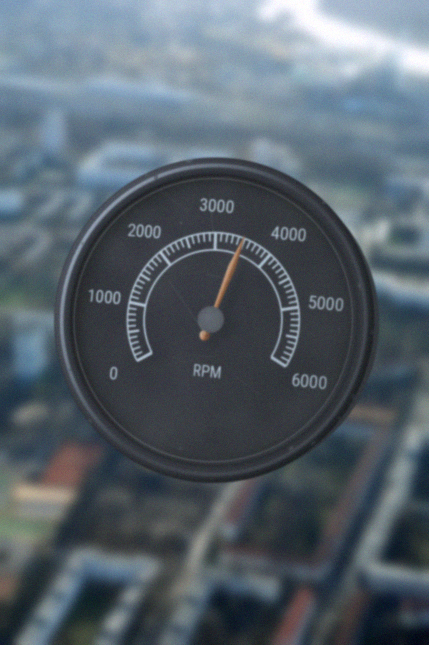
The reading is 3500 rpm
